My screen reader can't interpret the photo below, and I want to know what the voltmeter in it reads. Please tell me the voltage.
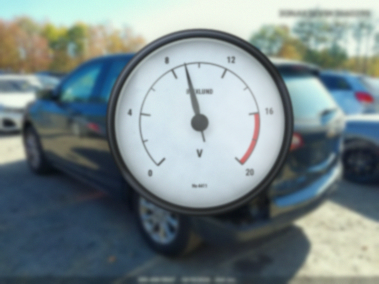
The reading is 9 V
